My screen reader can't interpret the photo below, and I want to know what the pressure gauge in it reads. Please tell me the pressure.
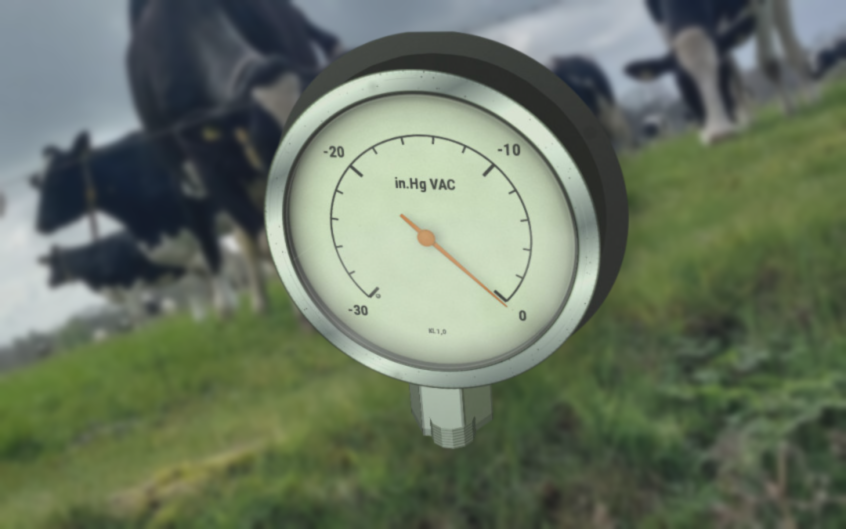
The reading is 0 inHg
